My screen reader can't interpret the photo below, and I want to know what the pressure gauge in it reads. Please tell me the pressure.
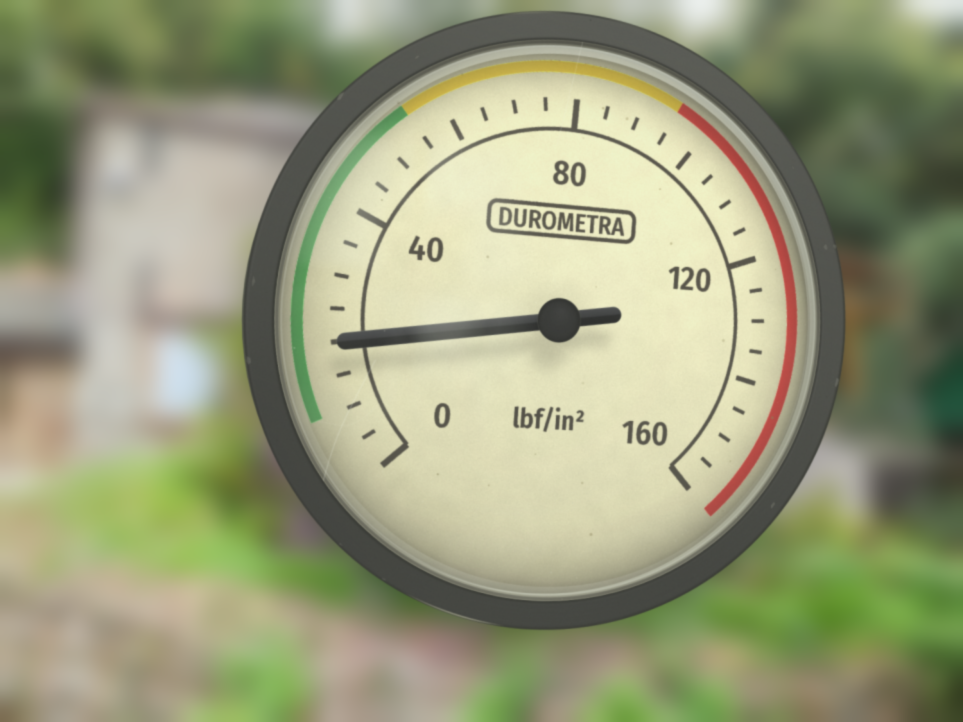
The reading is 20 psi
